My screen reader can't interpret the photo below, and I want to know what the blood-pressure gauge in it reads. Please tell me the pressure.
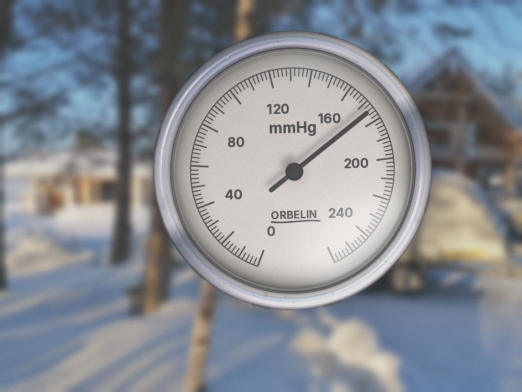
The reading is 174 mmHg
